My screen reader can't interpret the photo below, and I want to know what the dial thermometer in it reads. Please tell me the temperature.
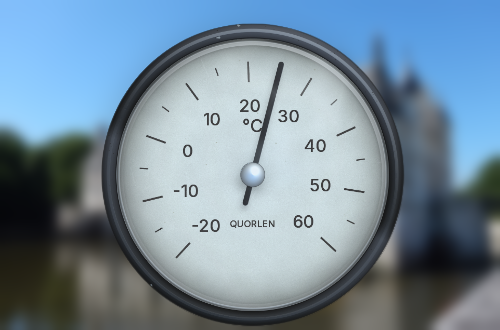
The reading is 25 °C
